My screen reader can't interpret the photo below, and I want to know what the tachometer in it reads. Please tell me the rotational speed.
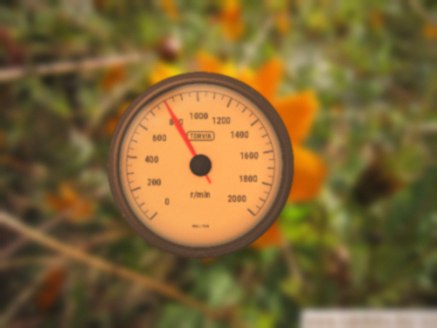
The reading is 800 rpm
